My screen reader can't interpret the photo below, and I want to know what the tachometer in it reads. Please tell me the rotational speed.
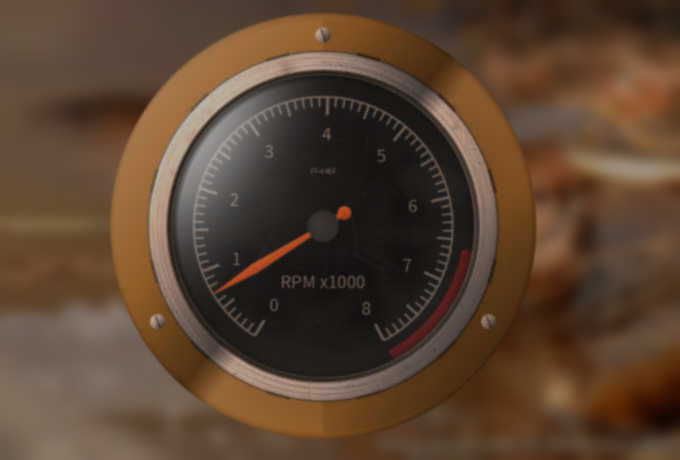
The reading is 700 rpm
